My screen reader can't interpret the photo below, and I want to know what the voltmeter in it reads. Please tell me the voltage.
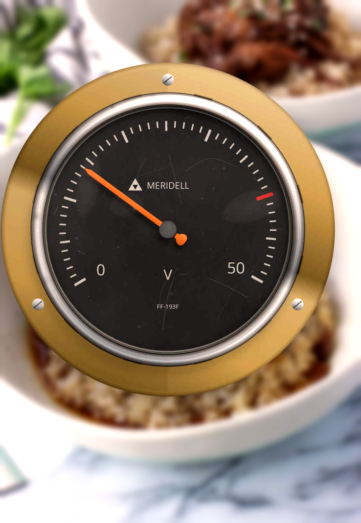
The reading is 14 V
